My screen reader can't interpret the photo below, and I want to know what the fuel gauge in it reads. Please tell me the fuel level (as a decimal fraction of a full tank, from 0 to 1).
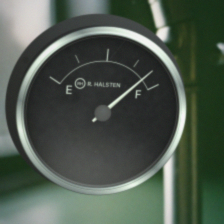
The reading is 0.875
